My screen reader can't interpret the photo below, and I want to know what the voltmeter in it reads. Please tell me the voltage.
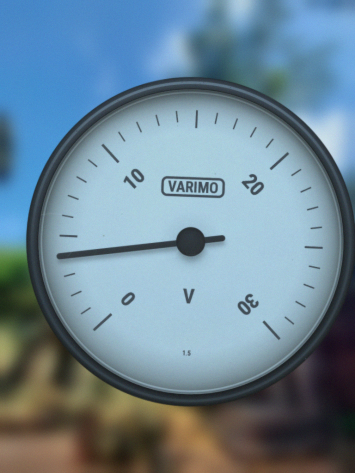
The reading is 4 V
